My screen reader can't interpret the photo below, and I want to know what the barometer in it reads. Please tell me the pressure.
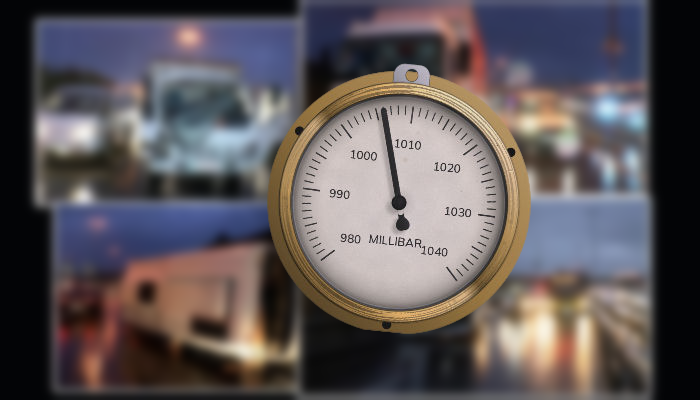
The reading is 1006 mbar
